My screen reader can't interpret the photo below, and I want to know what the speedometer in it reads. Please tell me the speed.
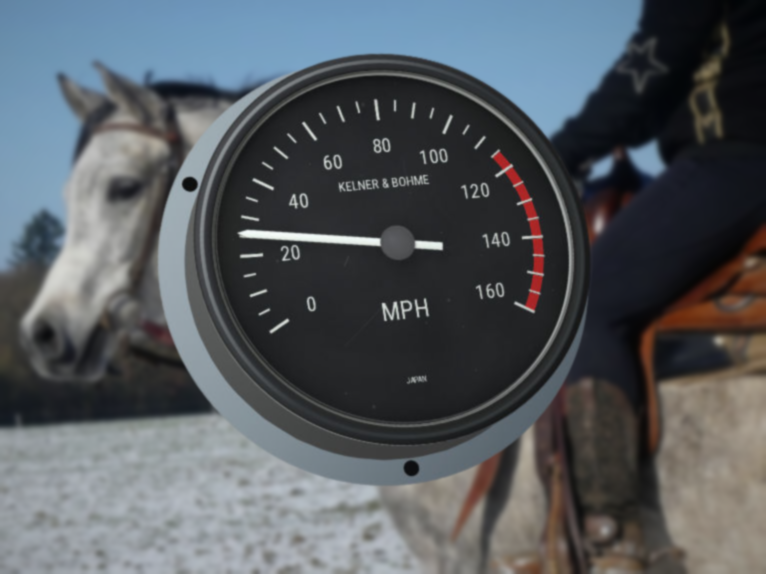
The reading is 25 mph
